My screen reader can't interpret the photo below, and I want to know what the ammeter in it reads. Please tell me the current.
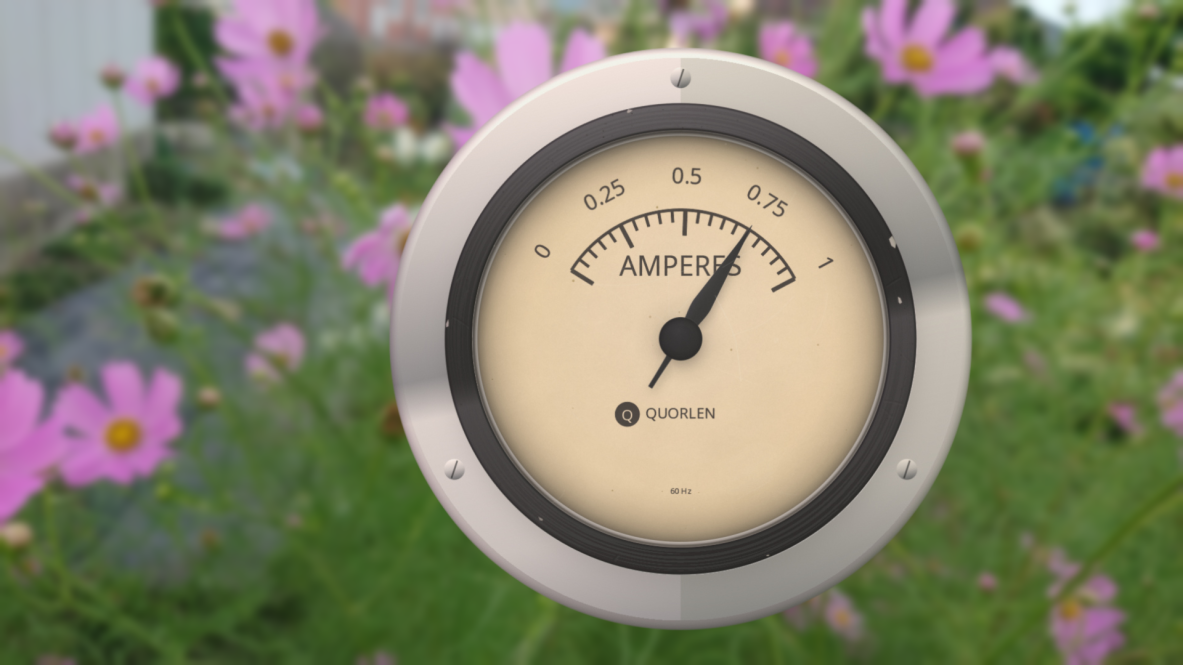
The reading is 0.75 A
